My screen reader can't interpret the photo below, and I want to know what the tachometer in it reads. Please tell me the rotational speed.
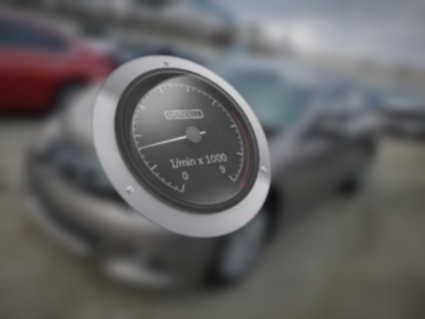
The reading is 1600 rpm
